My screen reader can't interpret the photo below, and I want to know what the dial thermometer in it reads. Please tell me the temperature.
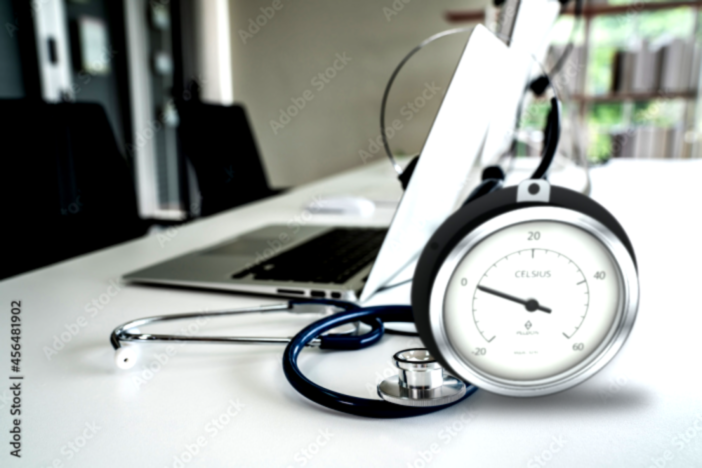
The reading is 0 °C
